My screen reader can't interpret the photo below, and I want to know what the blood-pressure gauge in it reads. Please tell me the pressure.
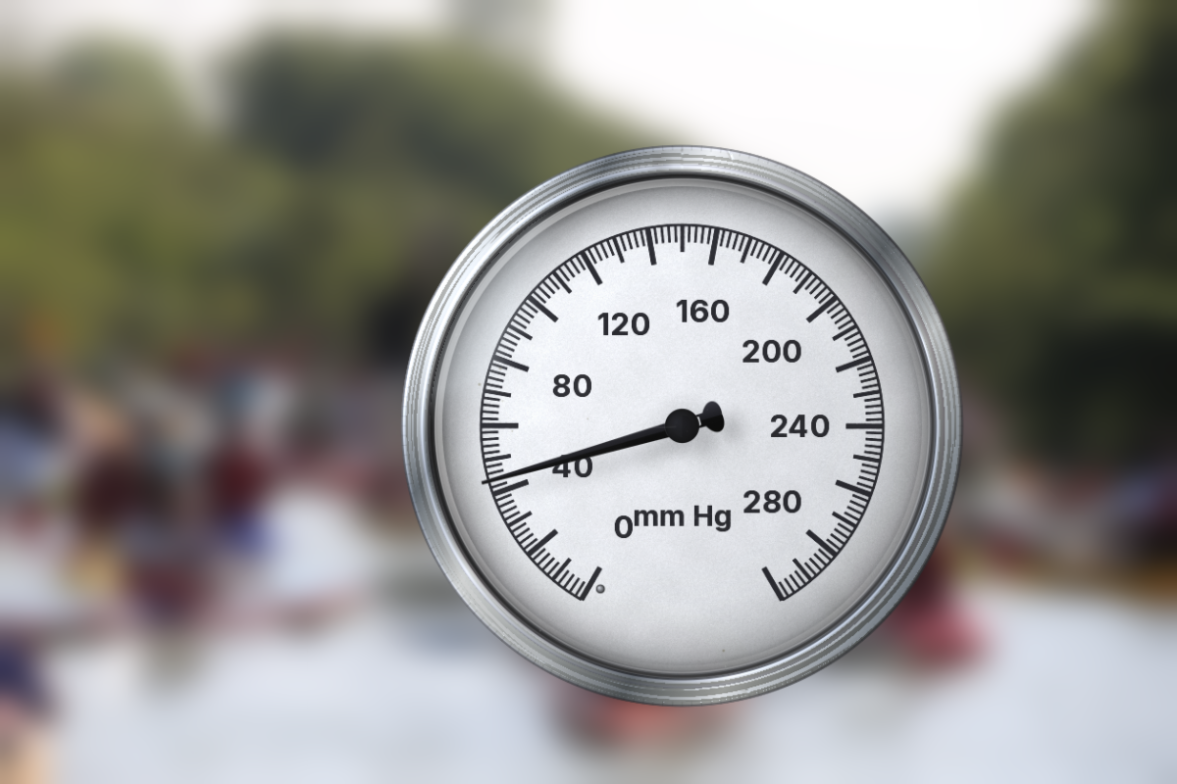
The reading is 44 mmHg
